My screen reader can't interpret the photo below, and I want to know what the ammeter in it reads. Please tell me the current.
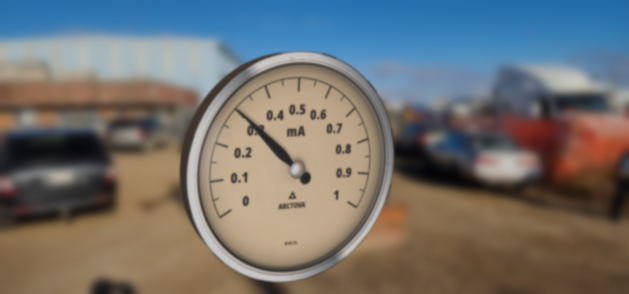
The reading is 0.3 mA
